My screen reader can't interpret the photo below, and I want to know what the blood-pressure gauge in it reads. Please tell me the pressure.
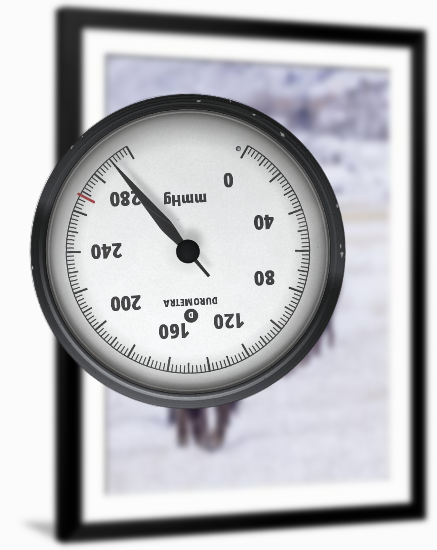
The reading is 290 mmHg
